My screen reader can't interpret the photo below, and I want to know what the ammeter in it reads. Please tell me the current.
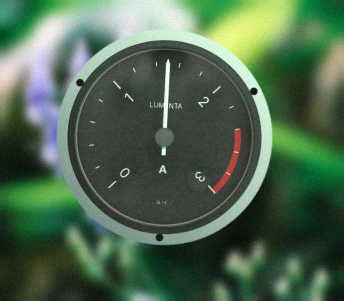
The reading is 1.5 A
